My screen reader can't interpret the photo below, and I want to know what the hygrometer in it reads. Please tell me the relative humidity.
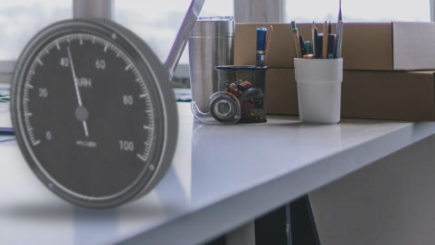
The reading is 45 %
